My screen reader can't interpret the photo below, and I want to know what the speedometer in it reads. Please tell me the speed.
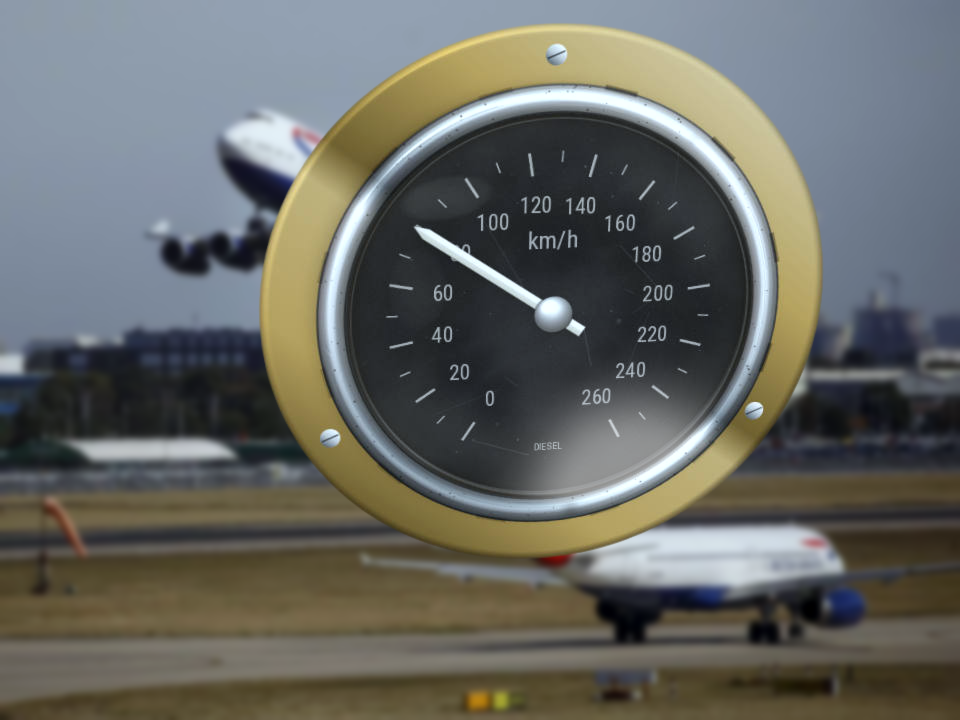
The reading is 80 km/h
